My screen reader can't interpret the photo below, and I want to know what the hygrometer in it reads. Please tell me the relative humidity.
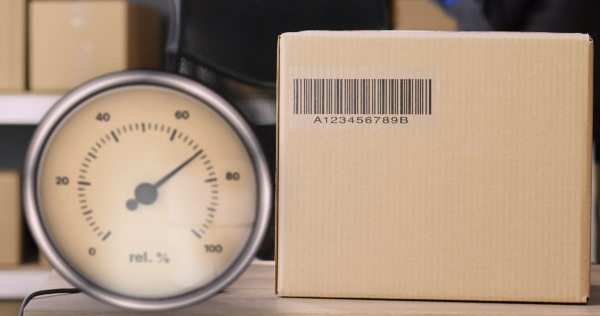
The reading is 70 %
